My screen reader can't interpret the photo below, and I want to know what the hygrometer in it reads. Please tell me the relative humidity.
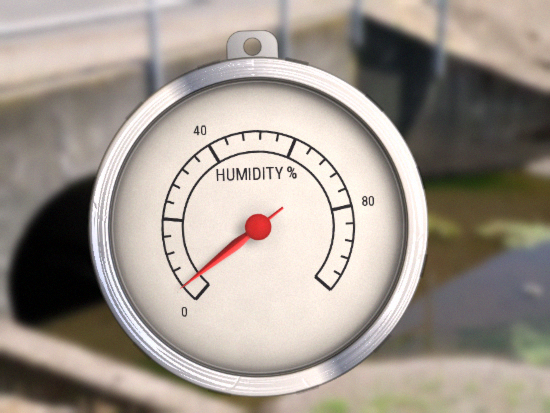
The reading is 4 %
